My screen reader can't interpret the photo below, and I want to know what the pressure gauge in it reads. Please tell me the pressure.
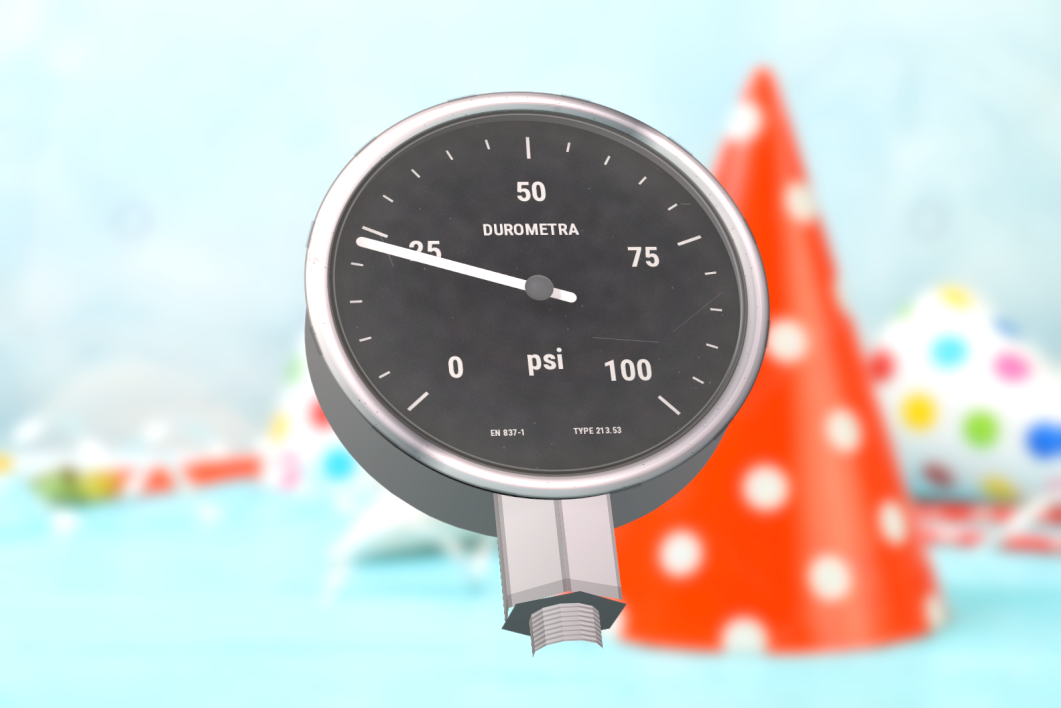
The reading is 22.5 psi
